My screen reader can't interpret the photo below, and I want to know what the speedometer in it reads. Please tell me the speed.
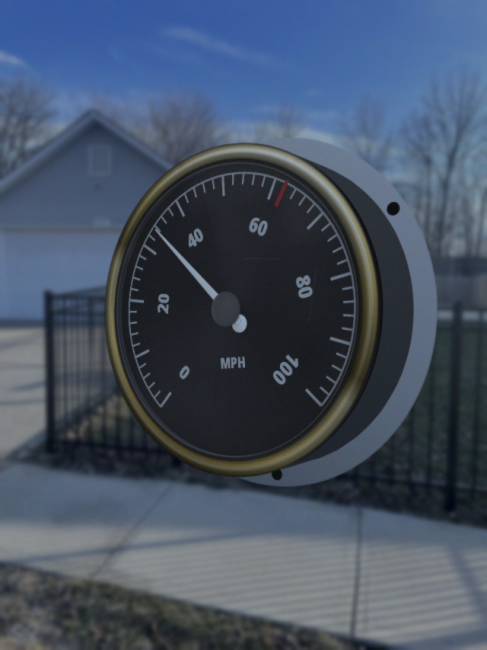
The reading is 34 mph
